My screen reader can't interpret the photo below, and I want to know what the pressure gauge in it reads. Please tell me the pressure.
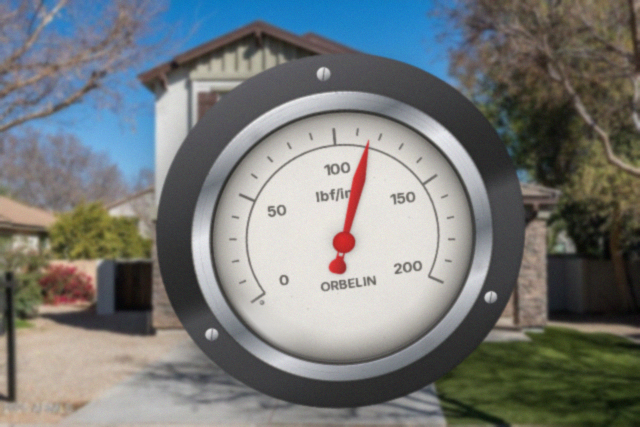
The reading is 115 psi
